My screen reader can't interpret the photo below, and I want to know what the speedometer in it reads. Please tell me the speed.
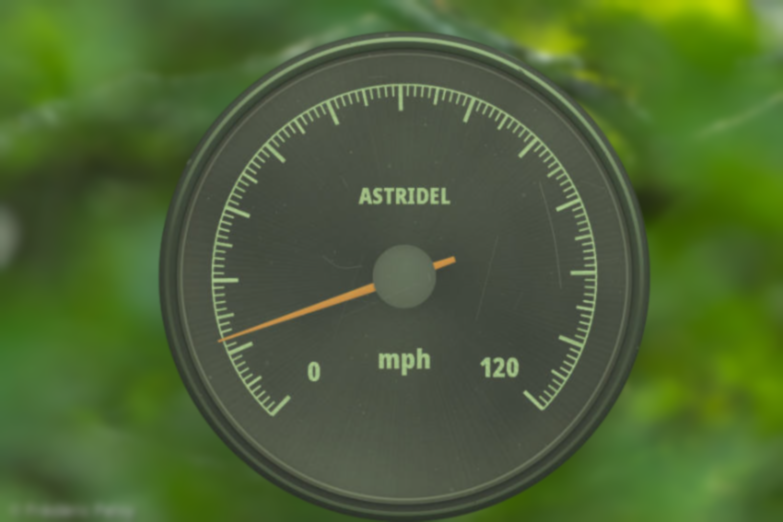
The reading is 12 mph
